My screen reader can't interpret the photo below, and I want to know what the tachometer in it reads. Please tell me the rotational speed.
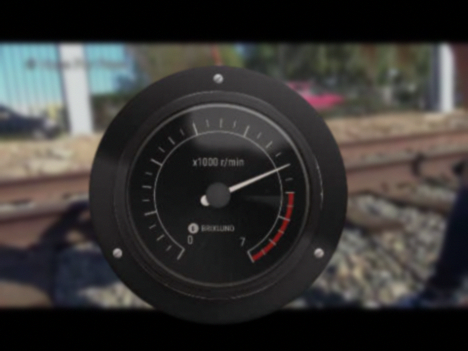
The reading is 5000 rpm
